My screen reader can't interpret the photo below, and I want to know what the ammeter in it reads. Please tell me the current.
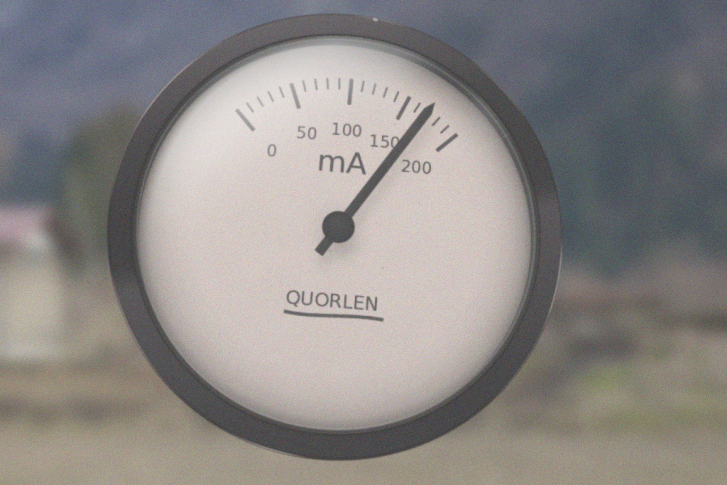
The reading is 170 mA
